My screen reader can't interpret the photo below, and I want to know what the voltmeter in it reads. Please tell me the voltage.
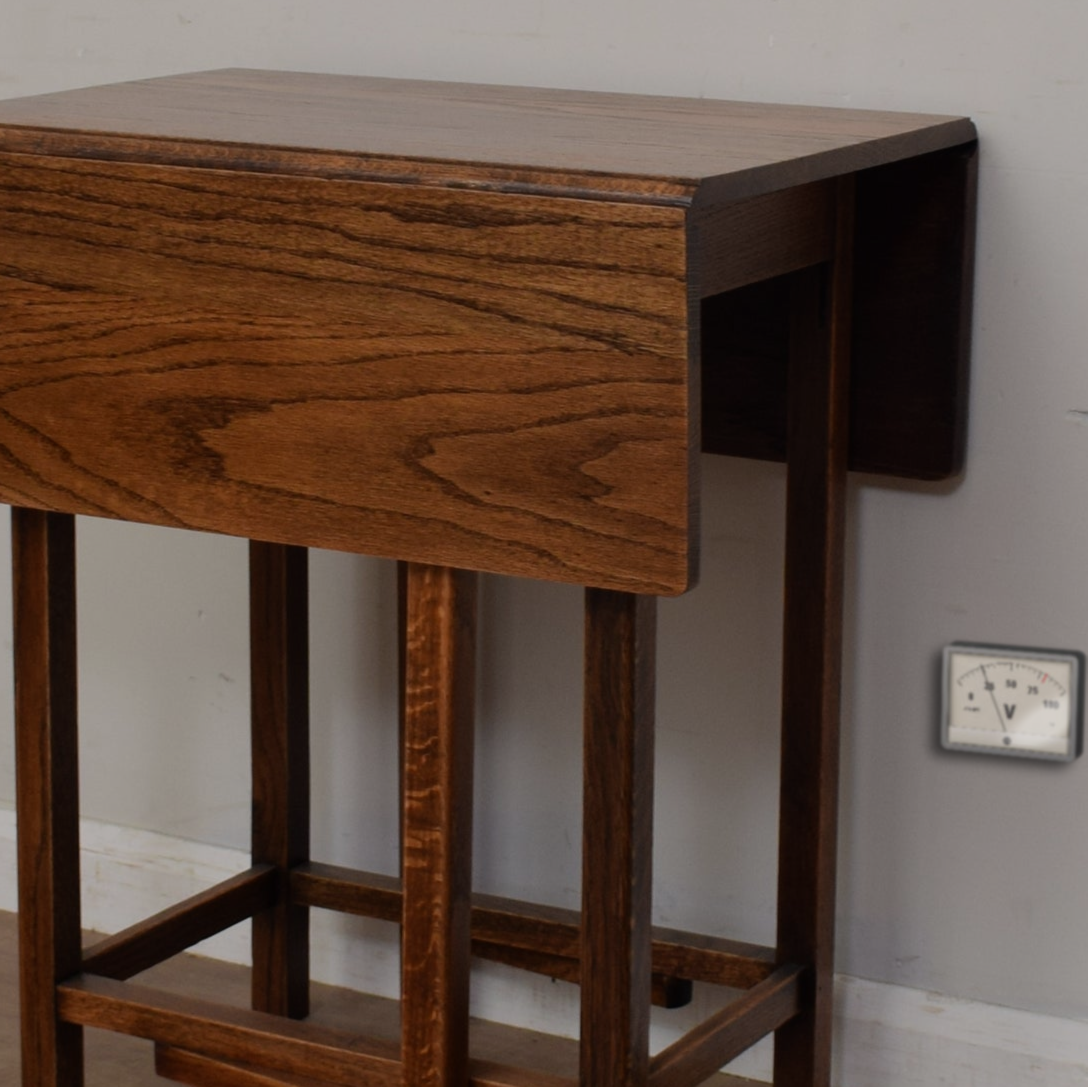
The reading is 25 V
